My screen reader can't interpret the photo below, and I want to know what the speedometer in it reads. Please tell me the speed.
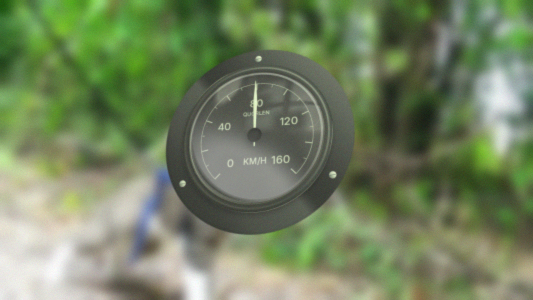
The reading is 80 km/h
